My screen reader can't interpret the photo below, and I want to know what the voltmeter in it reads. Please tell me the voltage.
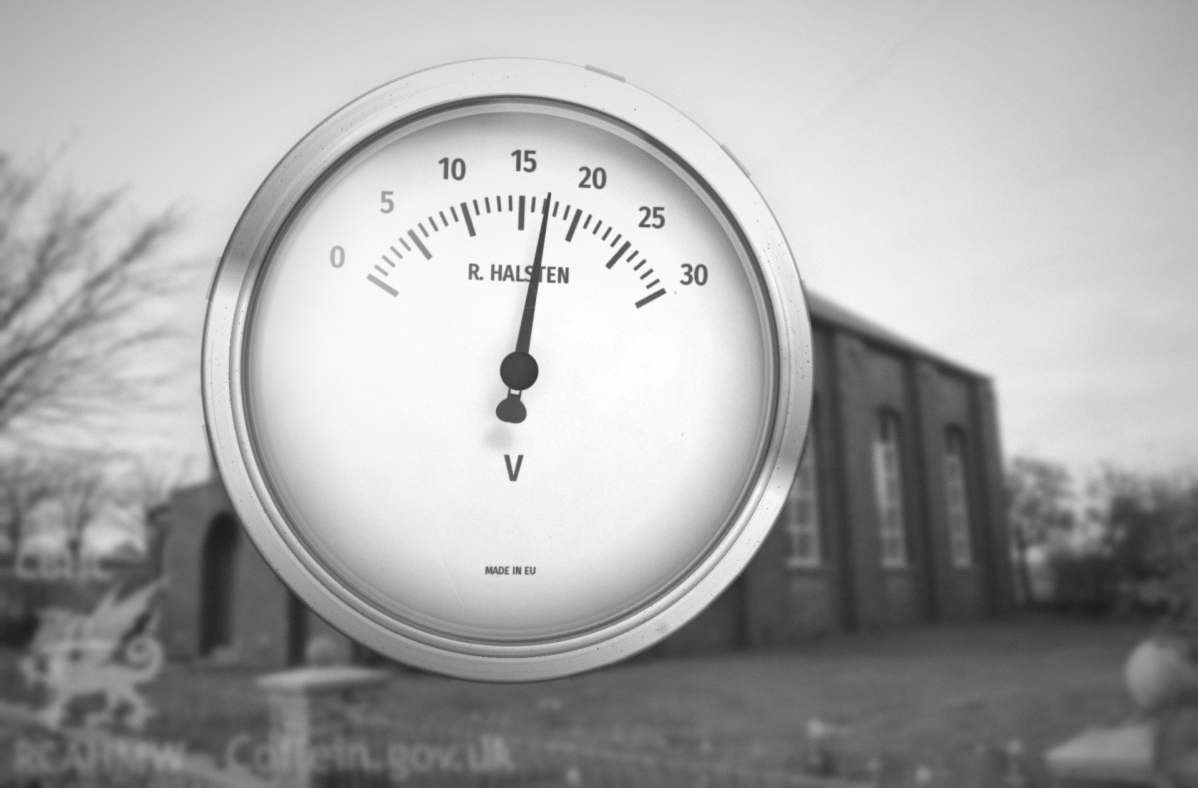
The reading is 17 V
